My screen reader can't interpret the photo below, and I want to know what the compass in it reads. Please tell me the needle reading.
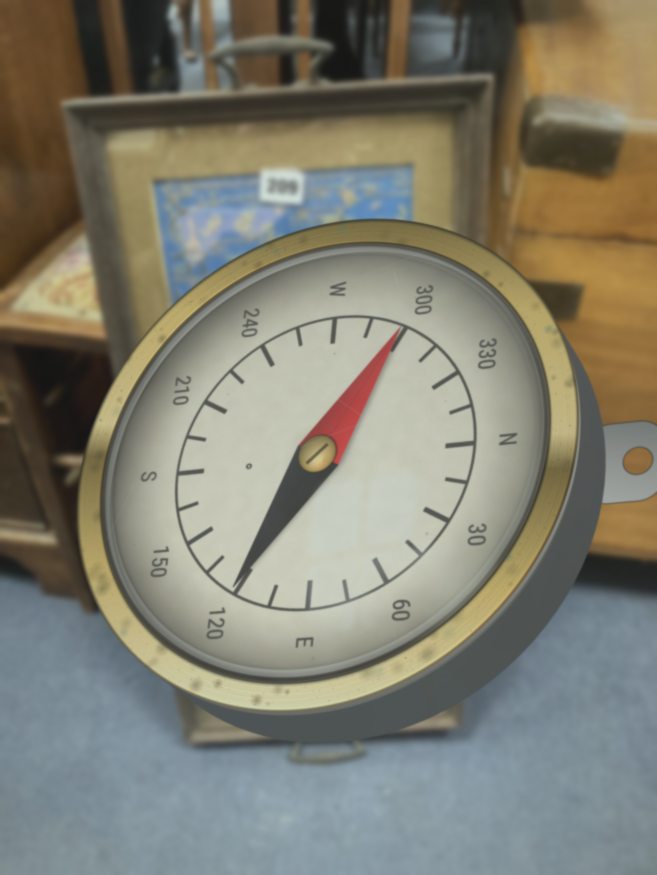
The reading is 300 °
